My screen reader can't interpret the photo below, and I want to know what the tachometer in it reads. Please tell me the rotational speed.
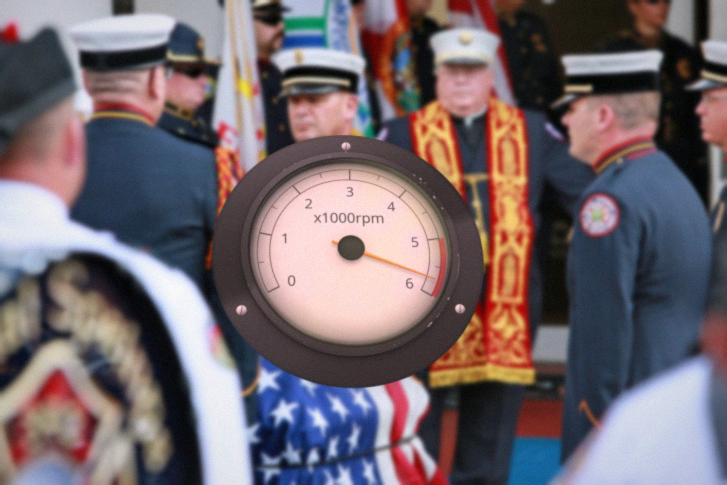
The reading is 5750 rpm
